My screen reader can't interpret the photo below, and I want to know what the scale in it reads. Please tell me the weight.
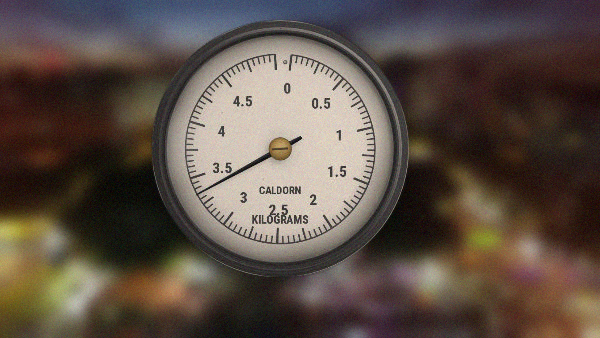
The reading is 3.35 kg
